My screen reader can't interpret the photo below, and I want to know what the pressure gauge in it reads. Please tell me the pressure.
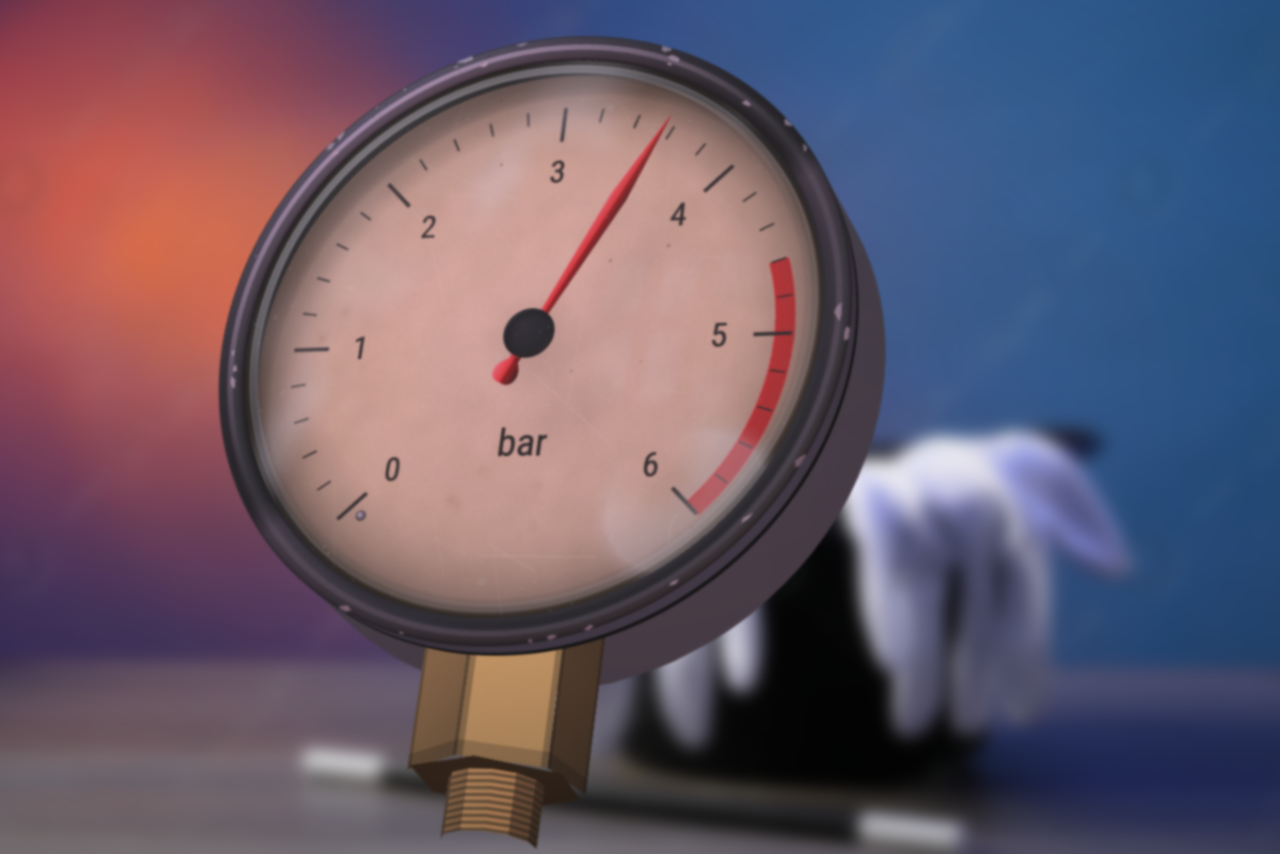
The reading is 3.6 bar
